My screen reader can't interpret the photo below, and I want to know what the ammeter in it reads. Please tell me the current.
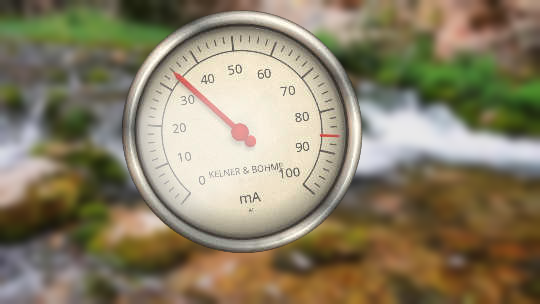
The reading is 34 mA
